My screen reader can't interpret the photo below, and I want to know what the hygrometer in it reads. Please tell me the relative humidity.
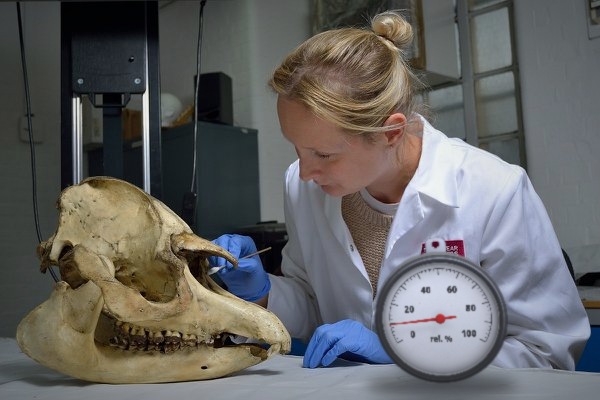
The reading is 10 %
